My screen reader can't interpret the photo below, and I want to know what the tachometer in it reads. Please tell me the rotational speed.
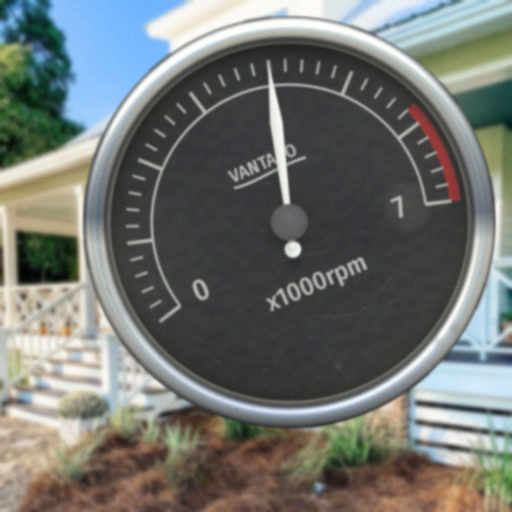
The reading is 4000 rpm
